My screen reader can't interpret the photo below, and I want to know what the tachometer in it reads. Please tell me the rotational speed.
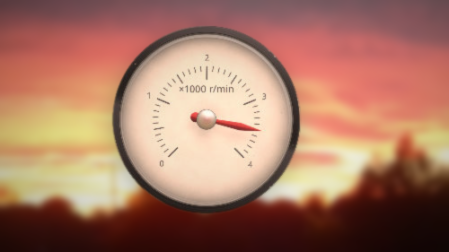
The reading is 3500 rpm
